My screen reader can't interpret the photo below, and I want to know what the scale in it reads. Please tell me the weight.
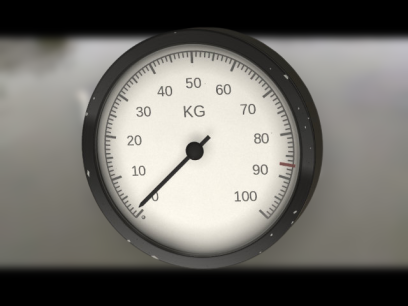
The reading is 1 kg
